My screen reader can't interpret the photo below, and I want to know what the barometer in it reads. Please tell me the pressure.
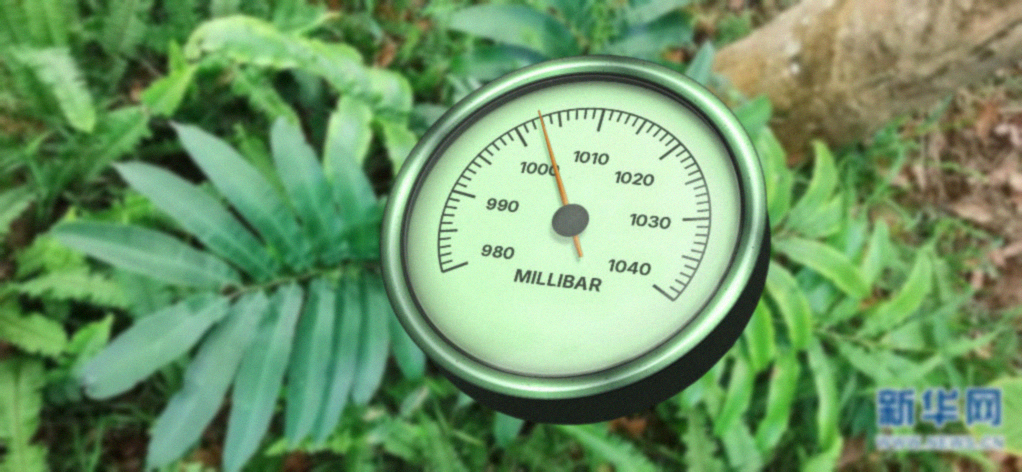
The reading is 1003 mbar
